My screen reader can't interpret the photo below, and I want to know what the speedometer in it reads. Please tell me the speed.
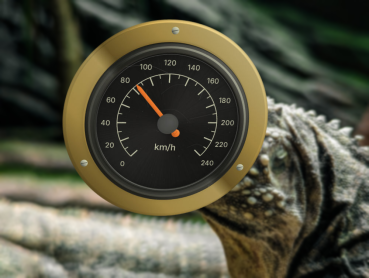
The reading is 85 km/h
